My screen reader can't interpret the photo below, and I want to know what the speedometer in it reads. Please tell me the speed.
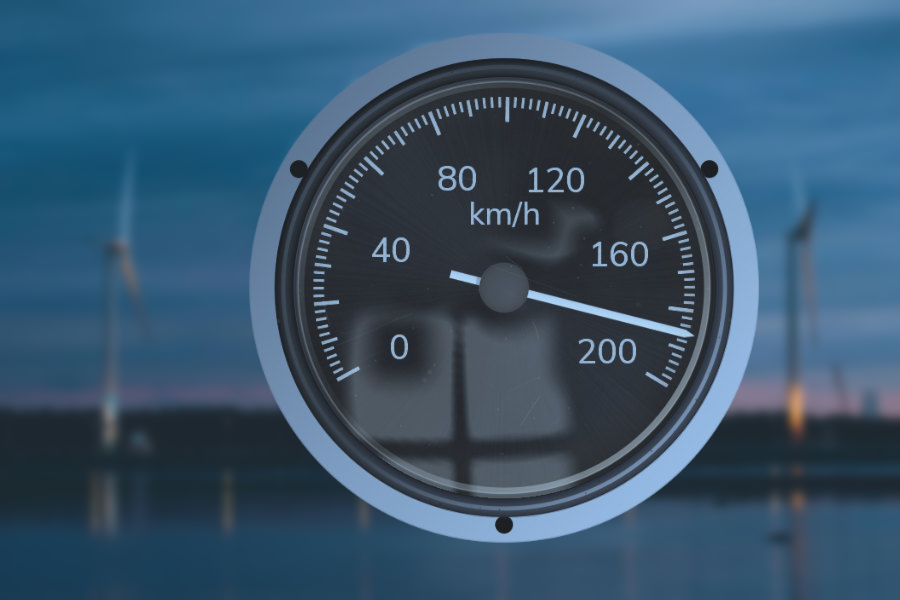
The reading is 186 km/h
